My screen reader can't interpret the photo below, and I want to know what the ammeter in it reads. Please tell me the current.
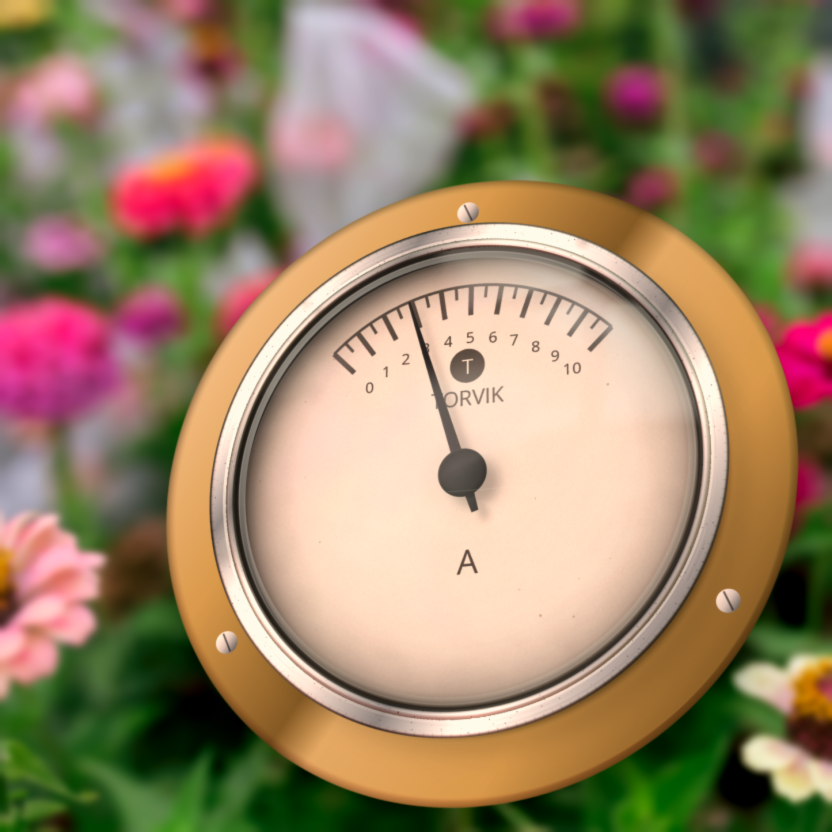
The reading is 3 A
